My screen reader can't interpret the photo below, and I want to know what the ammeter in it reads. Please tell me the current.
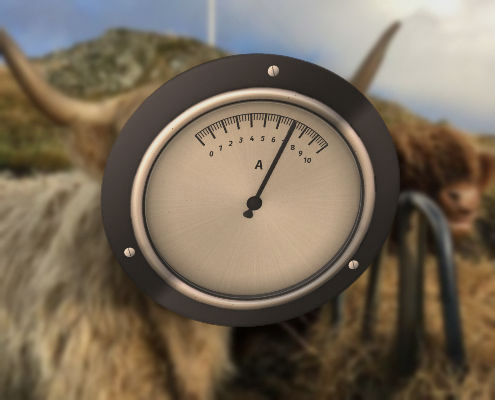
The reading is 7 A
